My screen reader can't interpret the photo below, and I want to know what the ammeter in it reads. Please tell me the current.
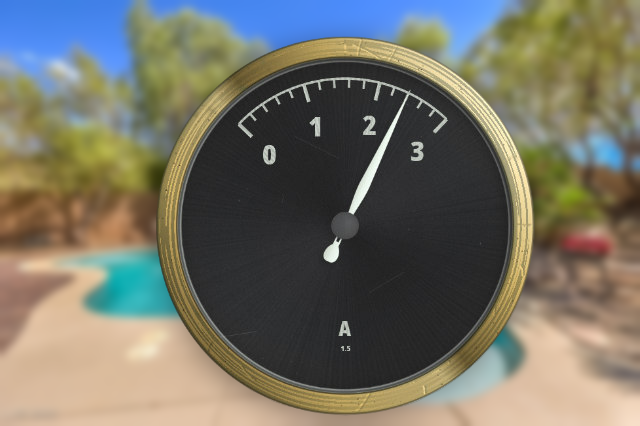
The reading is 2.4 A
